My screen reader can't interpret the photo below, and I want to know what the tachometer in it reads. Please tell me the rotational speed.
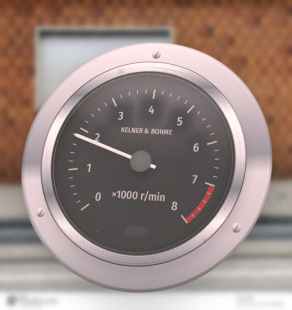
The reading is 1800 rpm
